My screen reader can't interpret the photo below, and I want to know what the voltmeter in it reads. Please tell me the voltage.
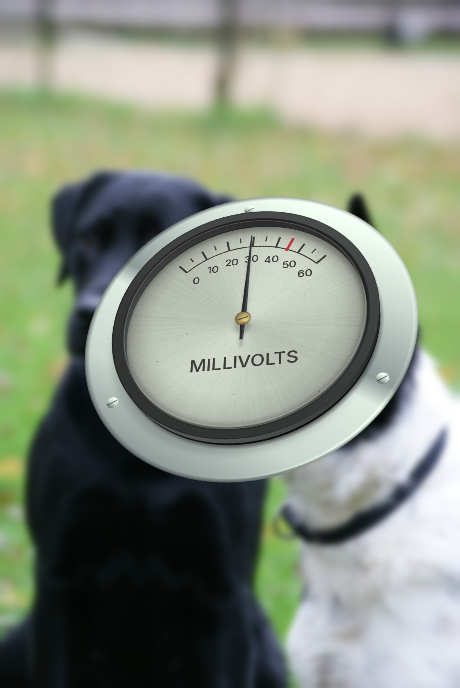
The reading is 30 mV
